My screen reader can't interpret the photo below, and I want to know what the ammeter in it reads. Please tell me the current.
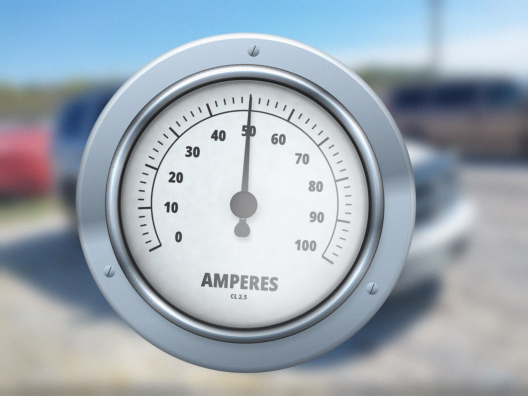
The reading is 50 A
